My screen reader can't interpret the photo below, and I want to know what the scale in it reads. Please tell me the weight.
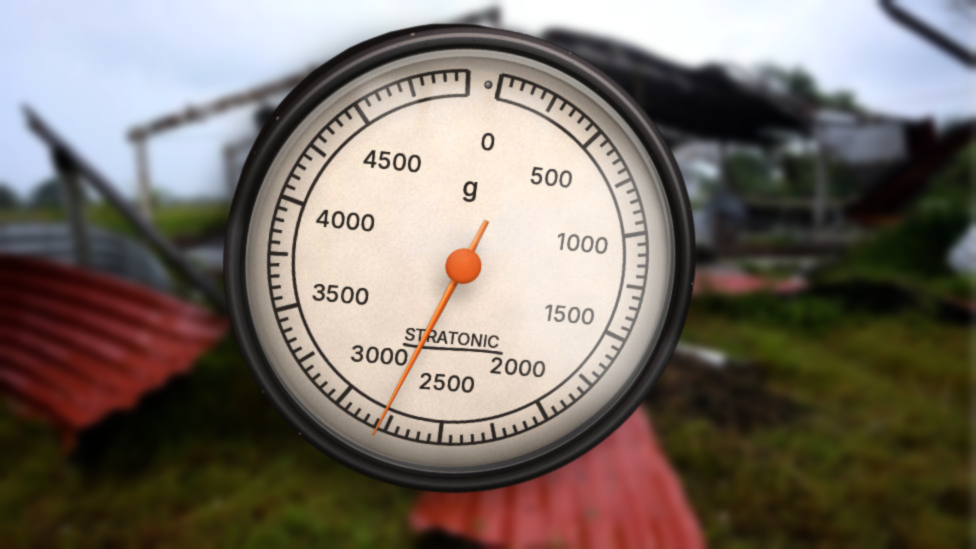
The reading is 2800 g
